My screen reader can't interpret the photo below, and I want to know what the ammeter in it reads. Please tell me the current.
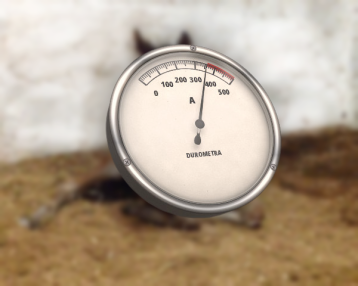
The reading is 350 A
